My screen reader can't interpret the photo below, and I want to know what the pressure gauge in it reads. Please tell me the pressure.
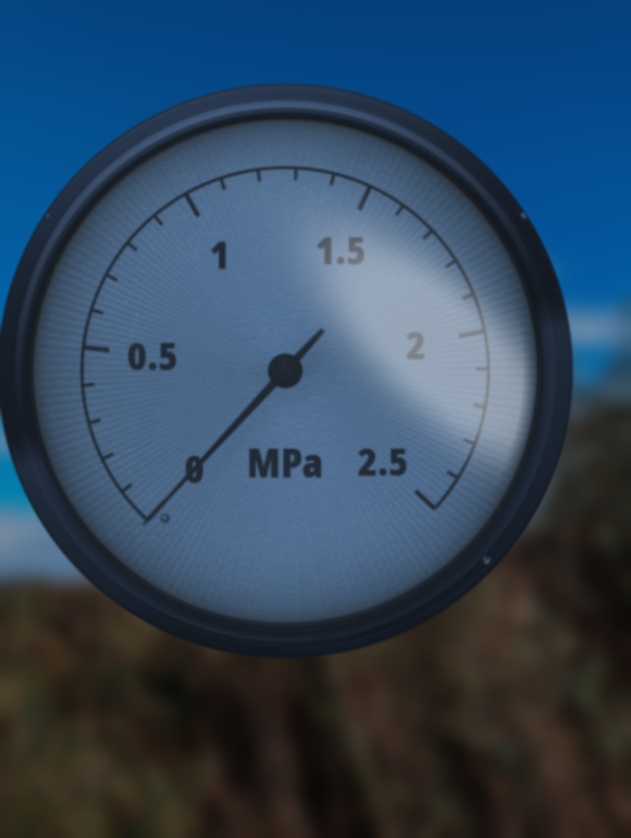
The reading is 0 MPa
